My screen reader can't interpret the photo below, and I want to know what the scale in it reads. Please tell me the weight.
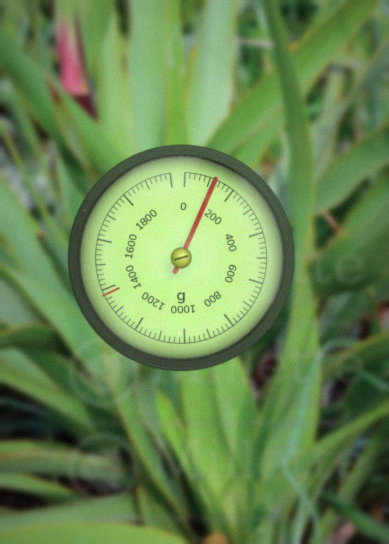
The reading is 120 g
